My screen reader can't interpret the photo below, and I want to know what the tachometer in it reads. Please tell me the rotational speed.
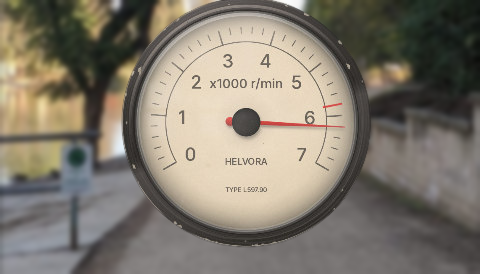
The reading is 6200 rpm
